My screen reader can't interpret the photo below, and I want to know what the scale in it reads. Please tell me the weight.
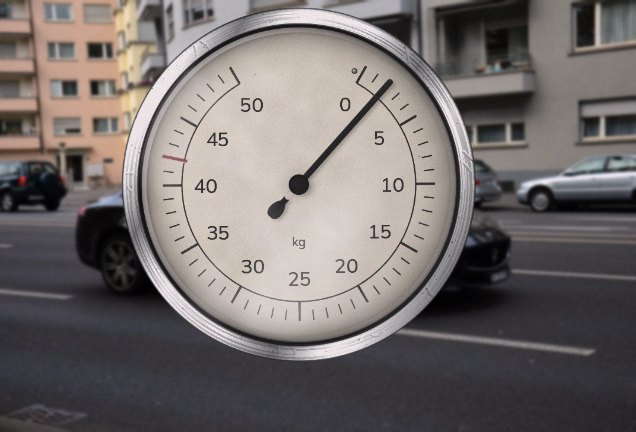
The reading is 2 kg
